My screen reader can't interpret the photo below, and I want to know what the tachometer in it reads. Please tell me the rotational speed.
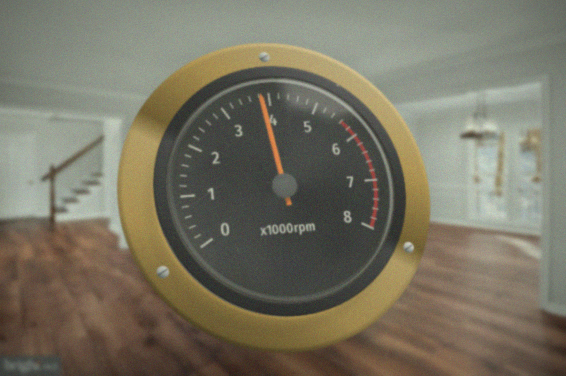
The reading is 3800 rpm
